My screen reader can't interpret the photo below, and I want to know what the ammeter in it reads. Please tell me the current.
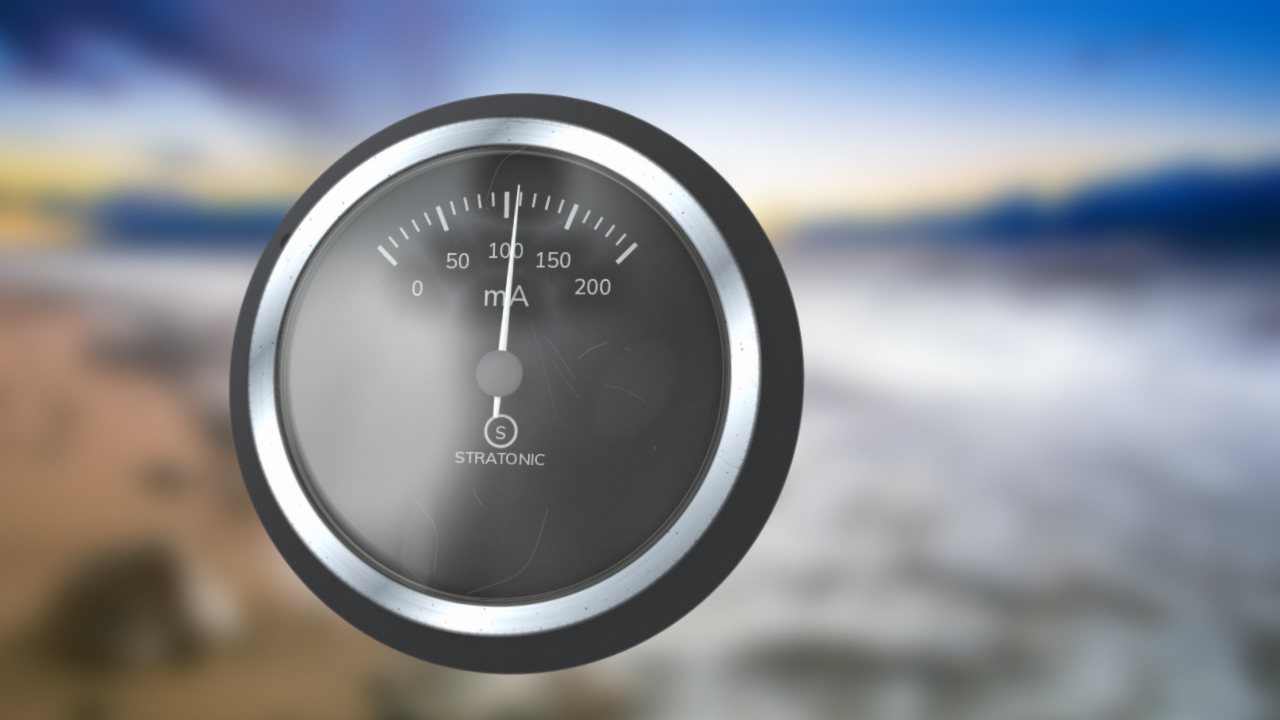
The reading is 110 mA
